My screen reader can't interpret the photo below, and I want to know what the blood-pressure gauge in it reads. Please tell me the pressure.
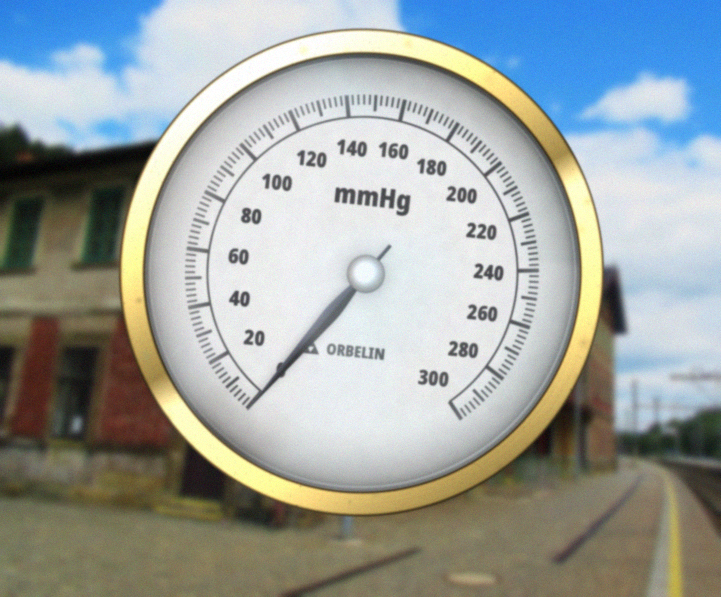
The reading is 0 mmHg
